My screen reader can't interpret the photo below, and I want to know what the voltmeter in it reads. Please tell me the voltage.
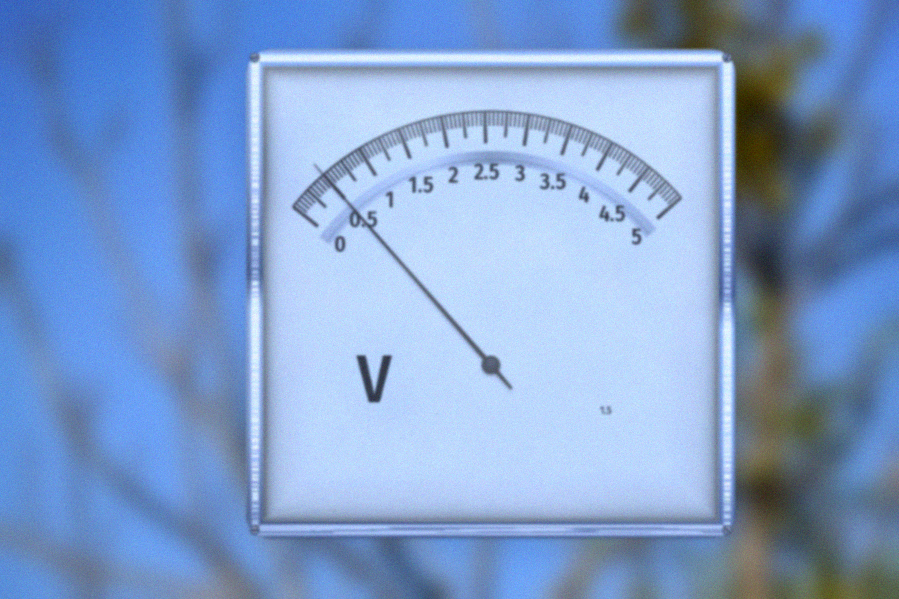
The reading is 0.5 V
